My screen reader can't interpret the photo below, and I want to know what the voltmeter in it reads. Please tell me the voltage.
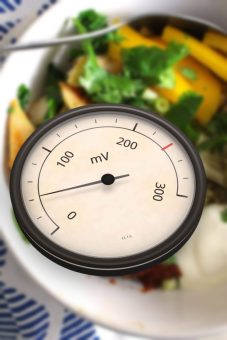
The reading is 40 mV
